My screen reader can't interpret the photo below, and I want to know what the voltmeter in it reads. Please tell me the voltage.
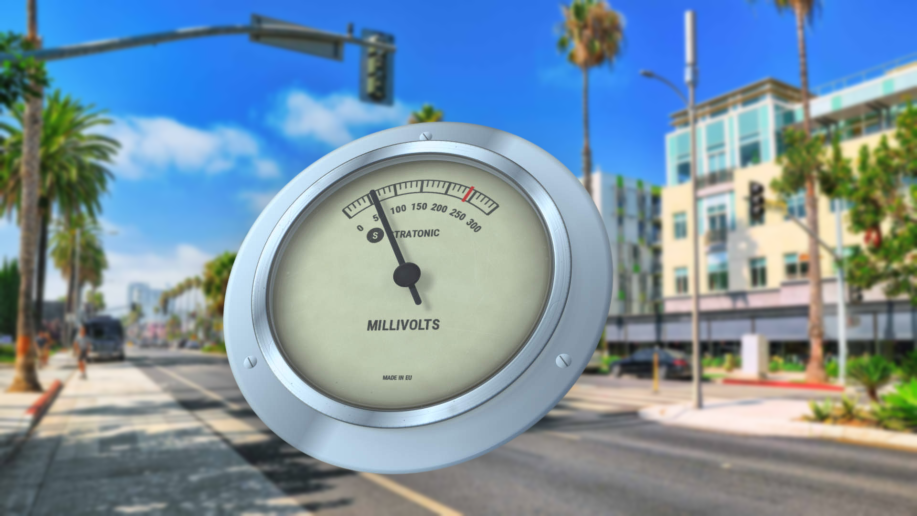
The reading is 60 mV
